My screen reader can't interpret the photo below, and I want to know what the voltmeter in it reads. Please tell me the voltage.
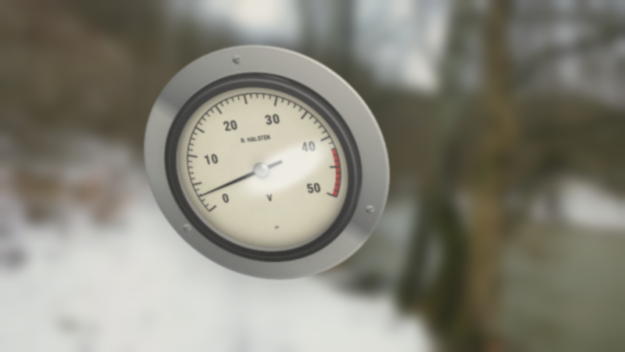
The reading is 3 V
